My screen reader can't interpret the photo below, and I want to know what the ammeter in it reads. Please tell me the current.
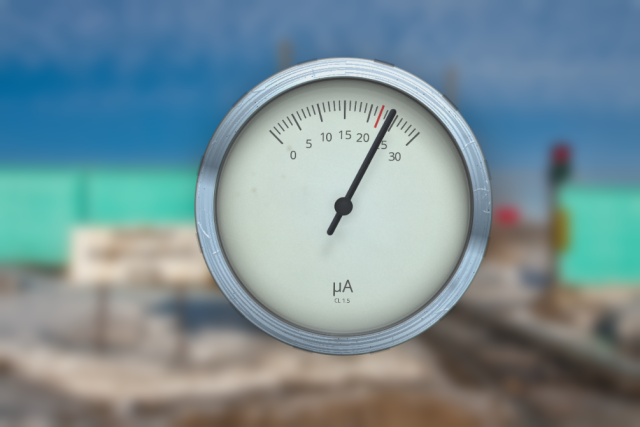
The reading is 24 µA
